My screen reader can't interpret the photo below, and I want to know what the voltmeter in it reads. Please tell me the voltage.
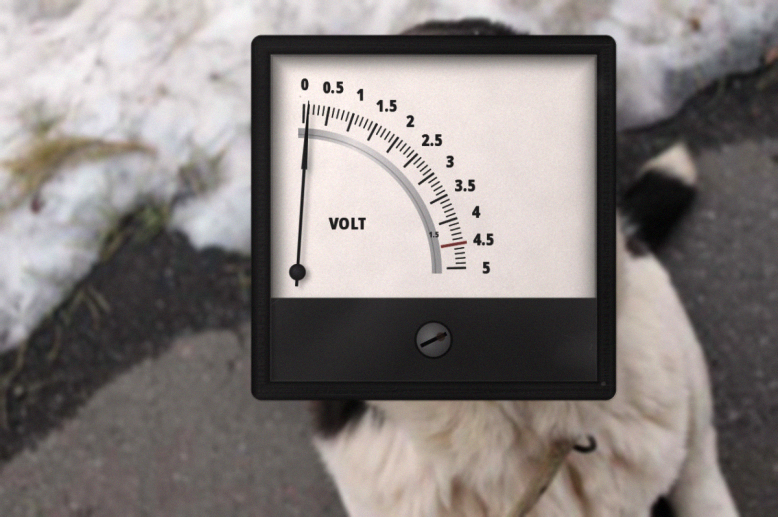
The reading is 0.1 V
